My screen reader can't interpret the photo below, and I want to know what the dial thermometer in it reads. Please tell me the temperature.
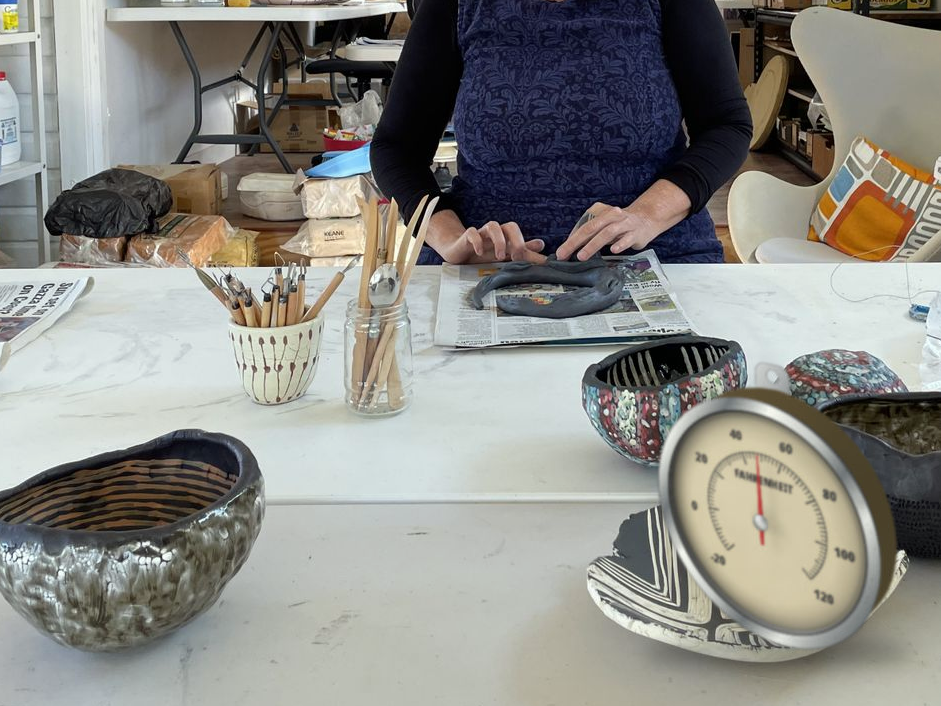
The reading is 50 °F
